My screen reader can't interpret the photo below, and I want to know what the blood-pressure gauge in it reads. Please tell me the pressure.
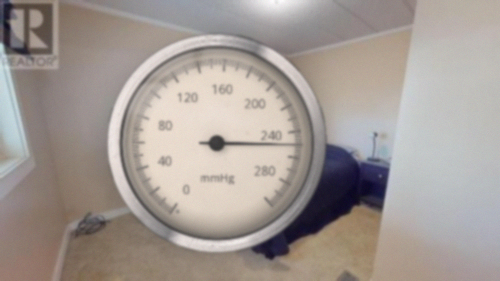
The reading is 250 mmHg
